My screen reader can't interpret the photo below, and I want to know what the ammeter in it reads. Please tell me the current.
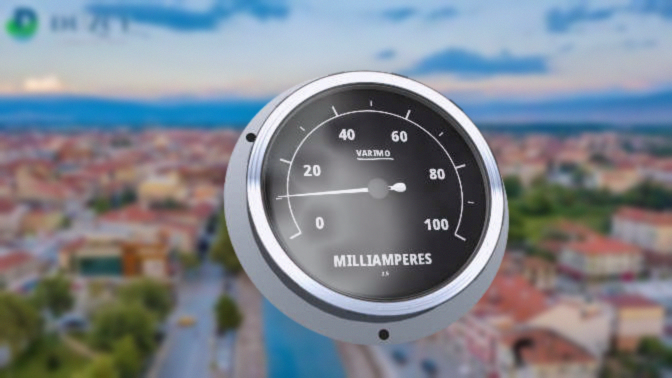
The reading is 10 mA
